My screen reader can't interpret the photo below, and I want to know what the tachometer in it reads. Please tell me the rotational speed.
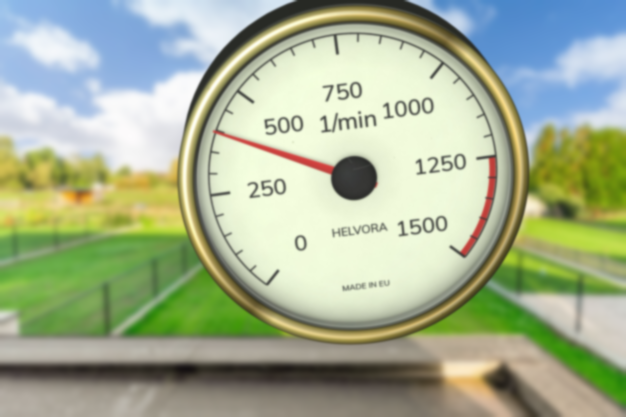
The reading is 400 rpm
